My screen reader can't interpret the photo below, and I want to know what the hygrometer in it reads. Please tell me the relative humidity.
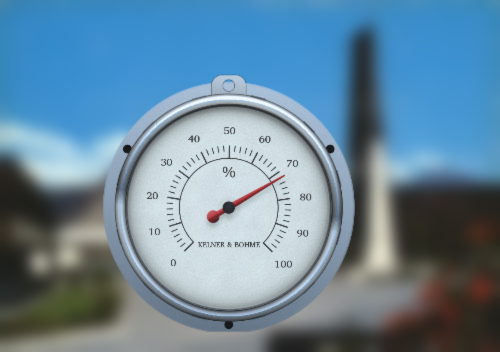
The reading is 72 %
